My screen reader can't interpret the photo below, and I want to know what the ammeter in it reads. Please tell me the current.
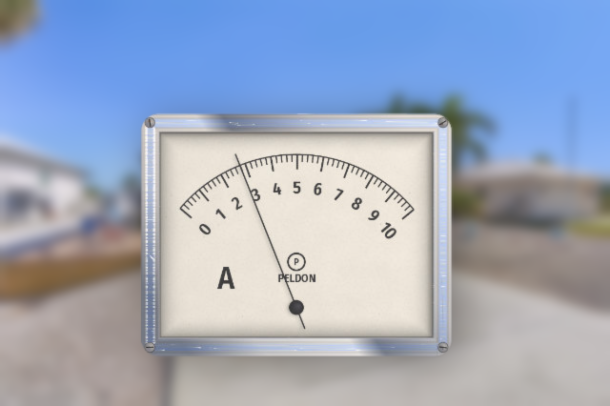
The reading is 2.8 A
